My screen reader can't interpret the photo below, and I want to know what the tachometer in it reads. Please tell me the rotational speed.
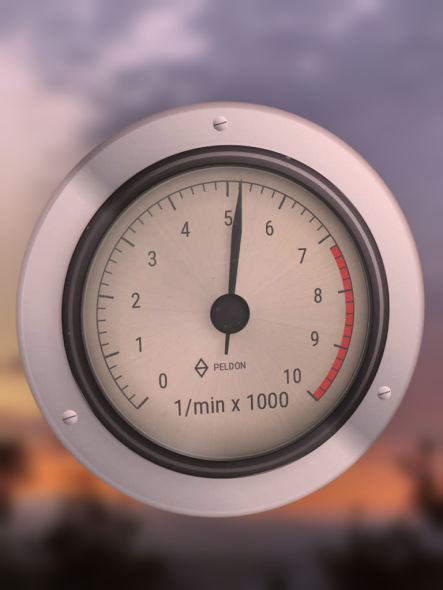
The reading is 5200 rpm
